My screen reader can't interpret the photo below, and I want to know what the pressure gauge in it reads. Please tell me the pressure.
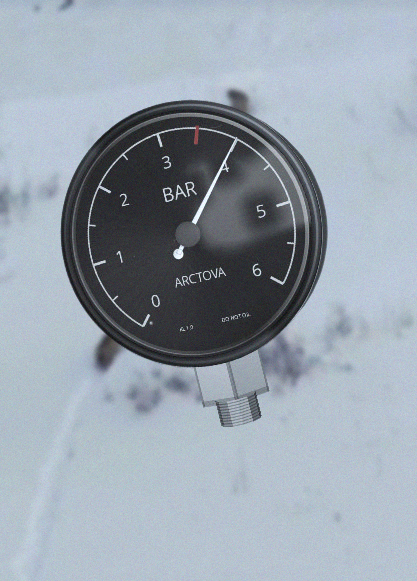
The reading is 4 bar
